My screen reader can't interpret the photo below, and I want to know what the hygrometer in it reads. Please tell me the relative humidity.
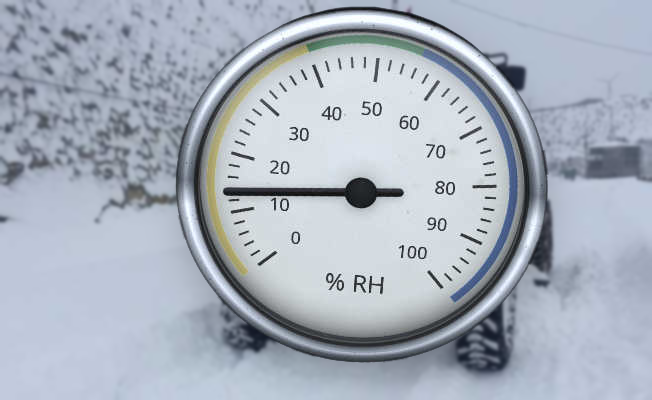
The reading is 14 %
